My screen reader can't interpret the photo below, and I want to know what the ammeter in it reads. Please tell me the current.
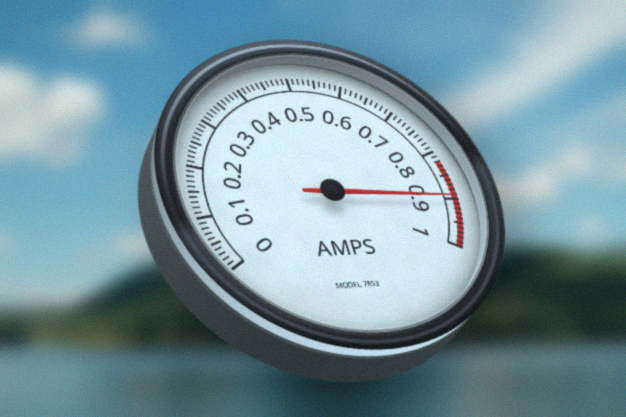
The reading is 0.9 A
